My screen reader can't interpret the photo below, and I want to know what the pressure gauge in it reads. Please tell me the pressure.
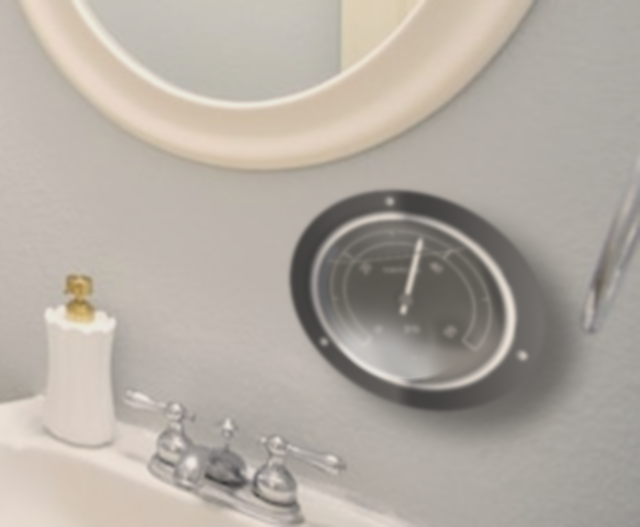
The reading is 35 psi
